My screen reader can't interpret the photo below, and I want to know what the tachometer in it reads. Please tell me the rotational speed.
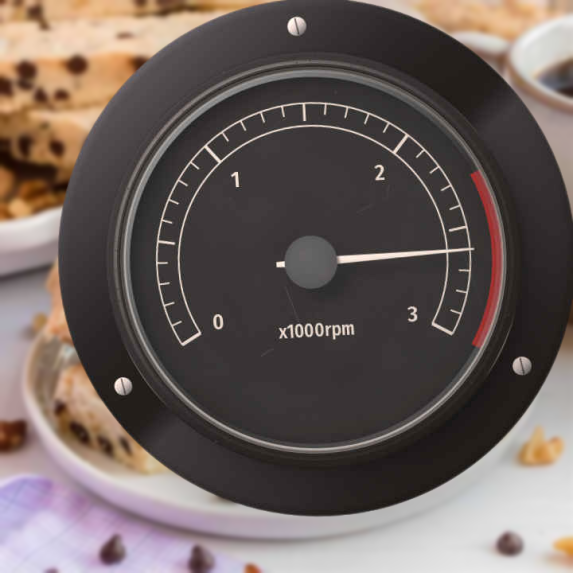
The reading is 2600 rpm
